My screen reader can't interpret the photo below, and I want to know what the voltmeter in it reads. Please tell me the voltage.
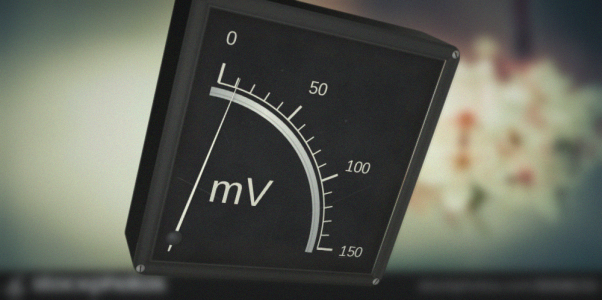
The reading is 10 mV
